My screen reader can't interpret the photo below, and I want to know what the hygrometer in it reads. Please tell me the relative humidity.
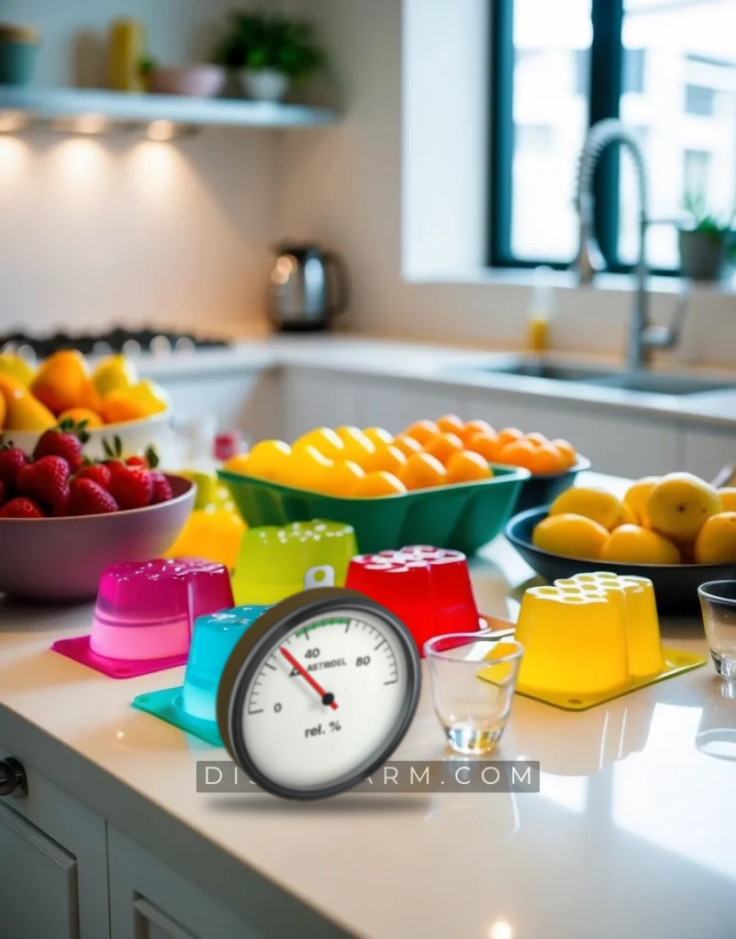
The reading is 28 %
